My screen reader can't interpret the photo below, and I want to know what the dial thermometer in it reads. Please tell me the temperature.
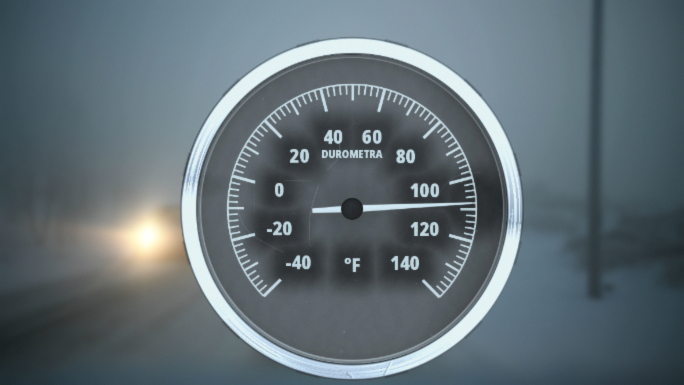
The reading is 108 °F
